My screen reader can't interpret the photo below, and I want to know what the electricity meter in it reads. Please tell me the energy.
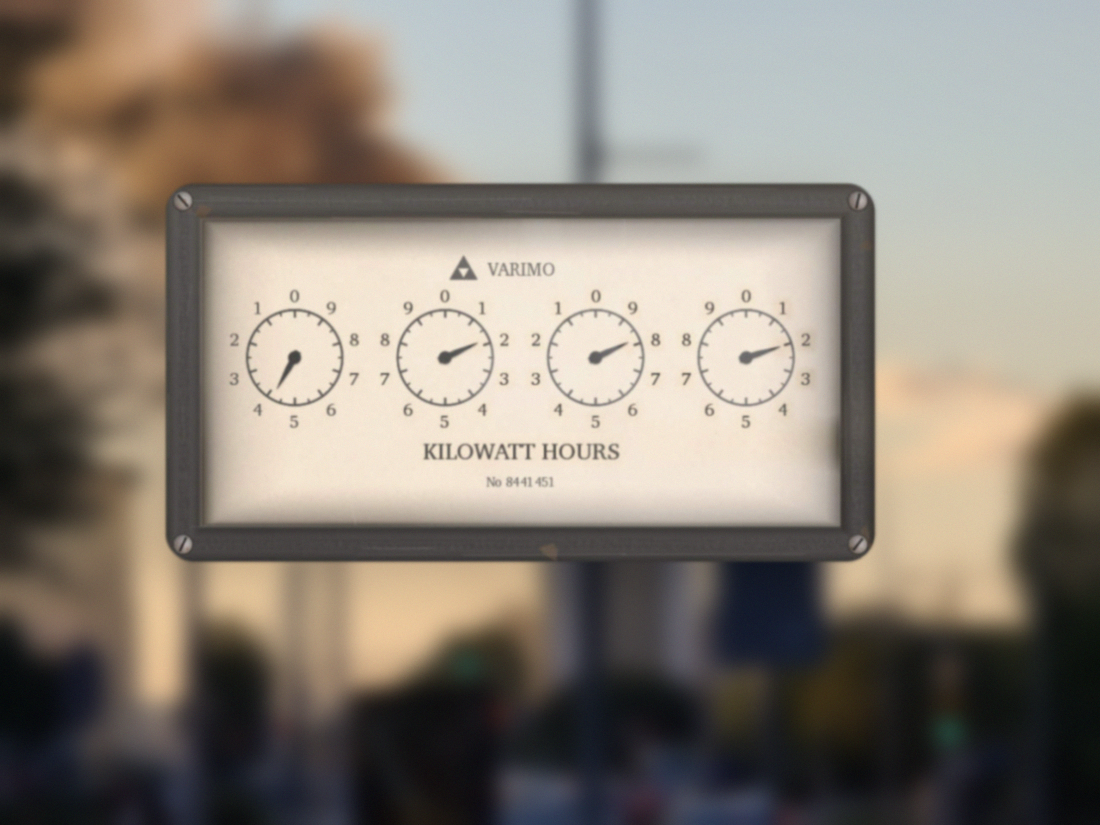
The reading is 4182 kWh
